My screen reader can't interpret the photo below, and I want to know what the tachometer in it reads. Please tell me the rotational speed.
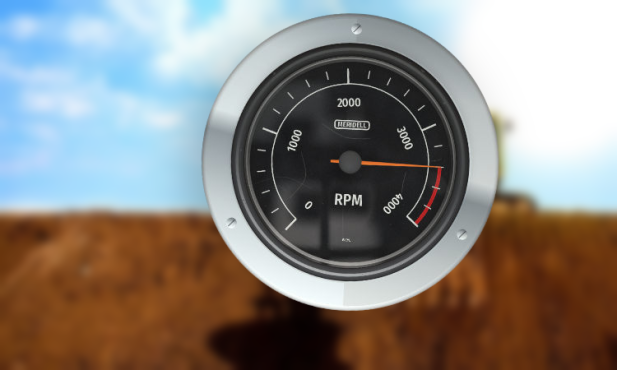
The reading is 3400 rpm
